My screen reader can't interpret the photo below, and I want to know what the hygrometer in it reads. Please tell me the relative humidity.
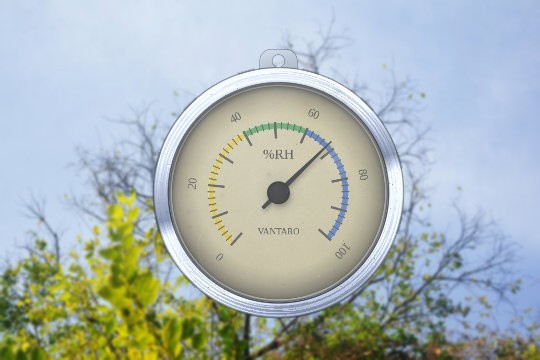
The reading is 68 %
